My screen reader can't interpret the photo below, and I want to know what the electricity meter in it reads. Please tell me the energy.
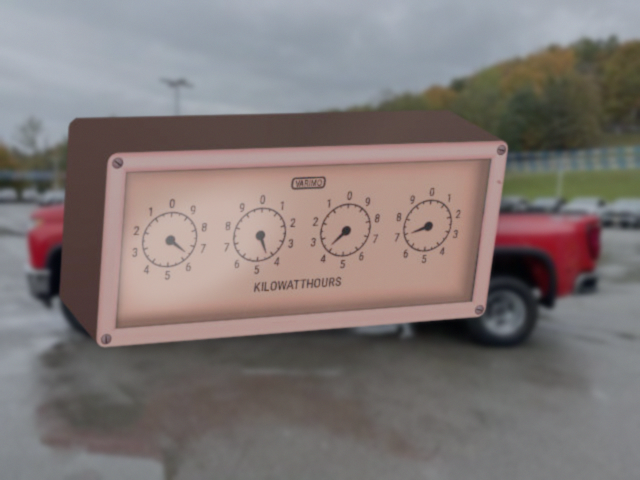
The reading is 6437 kWh
